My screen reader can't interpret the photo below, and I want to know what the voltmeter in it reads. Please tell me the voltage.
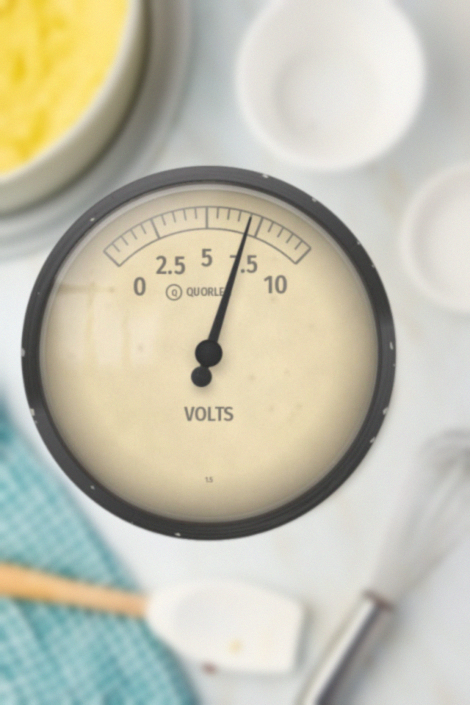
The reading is 7 V
